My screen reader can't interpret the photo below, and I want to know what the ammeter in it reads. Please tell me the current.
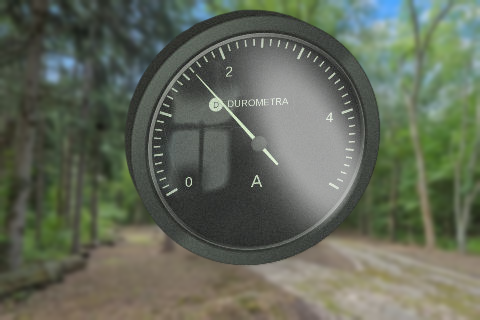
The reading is 1.6 A
